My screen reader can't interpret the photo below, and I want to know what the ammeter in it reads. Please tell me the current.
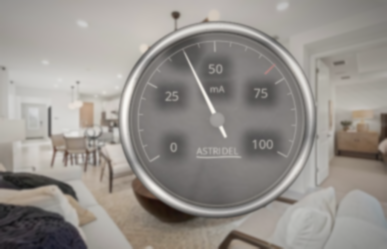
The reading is 40 mA
